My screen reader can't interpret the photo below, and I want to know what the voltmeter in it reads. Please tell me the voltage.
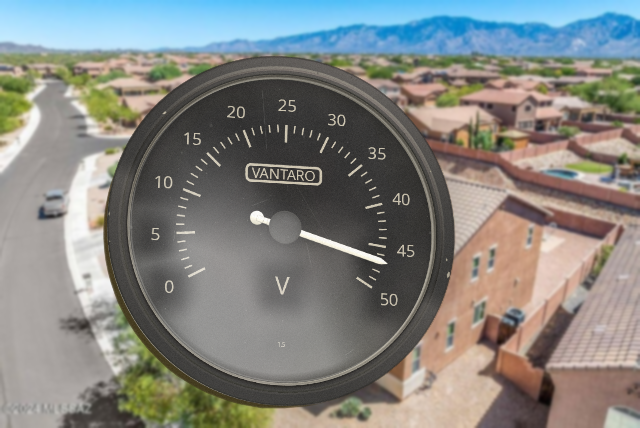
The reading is 47 V
